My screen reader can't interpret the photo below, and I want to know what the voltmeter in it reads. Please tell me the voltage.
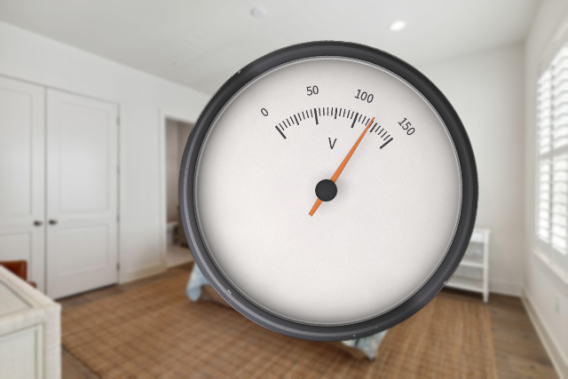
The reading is 120 V
